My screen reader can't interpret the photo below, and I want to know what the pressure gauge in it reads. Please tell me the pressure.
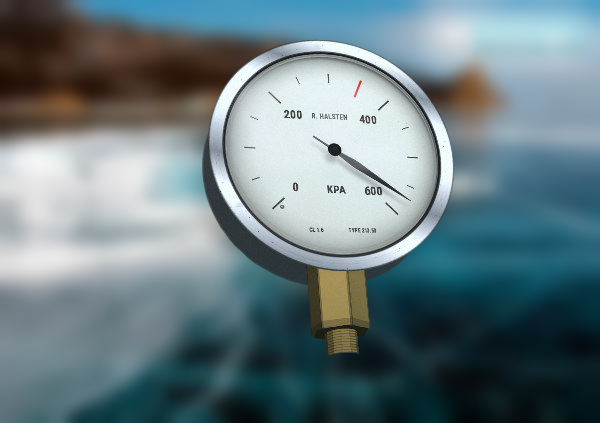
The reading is 575 kPa
